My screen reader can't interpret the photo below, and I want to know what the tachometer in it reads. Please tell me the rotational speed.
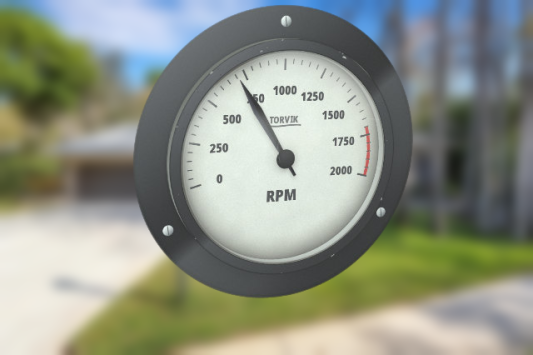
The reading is 700 rpm
